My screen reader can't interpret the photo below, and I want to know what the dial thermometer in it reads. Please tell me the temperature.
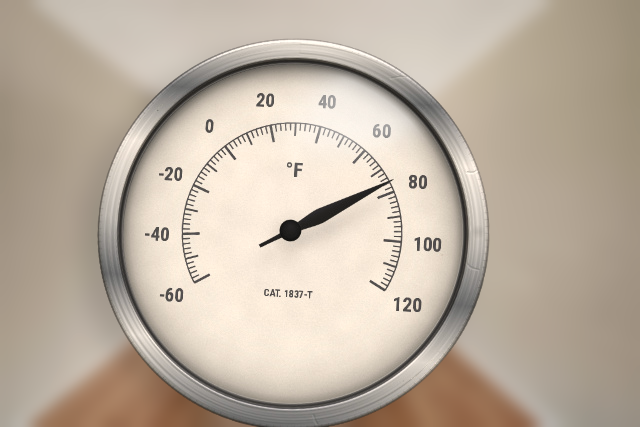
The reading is 76 °F
